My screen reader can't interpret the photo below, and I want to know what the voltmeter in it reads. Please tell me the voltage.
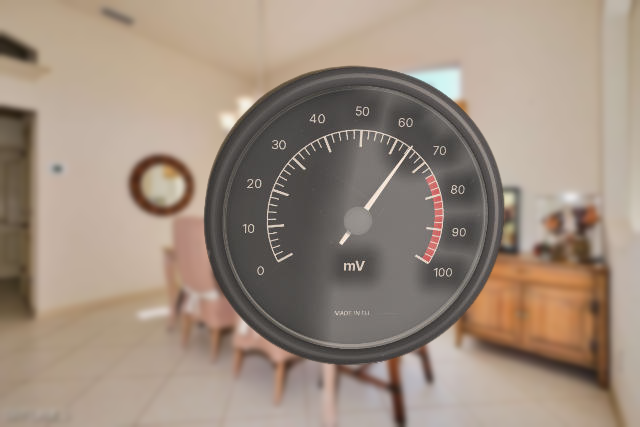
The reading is 64 mV
